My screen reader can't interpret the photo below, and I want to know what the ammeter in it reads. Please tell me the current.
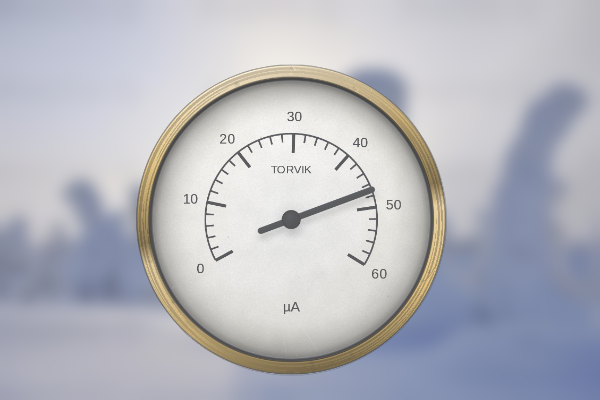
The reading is 47 µA
